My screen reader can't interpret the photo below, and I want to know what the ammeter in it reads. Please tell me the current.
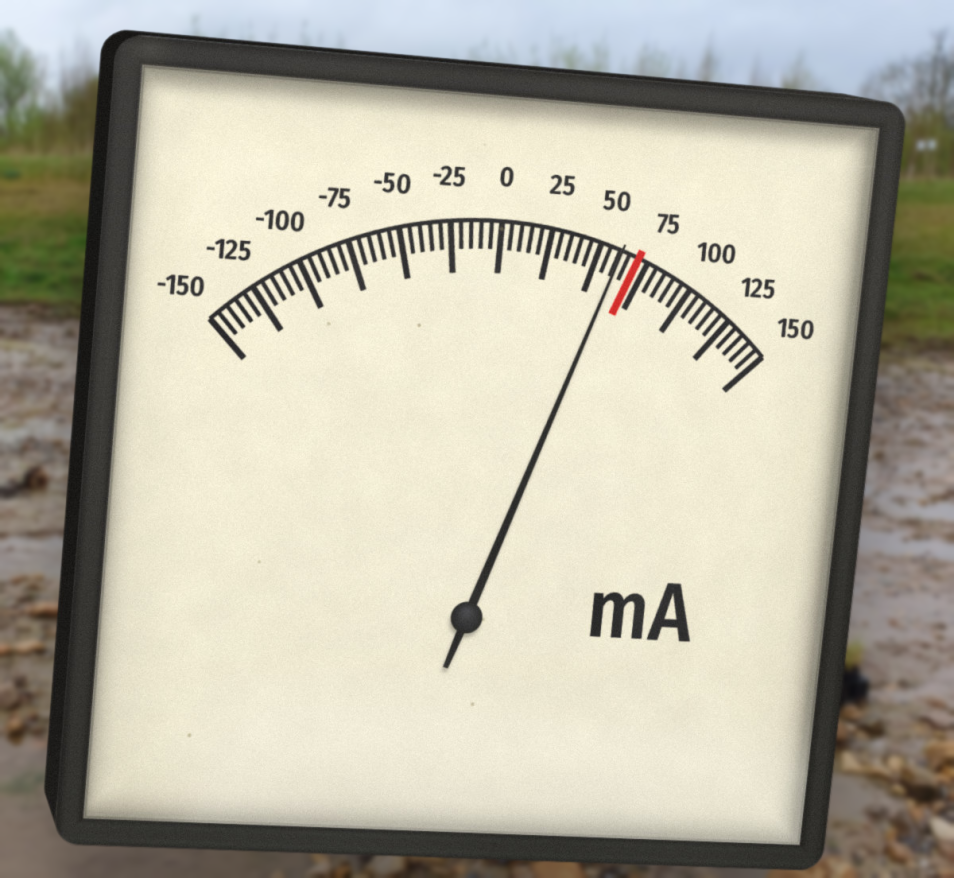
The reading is 60 mA
